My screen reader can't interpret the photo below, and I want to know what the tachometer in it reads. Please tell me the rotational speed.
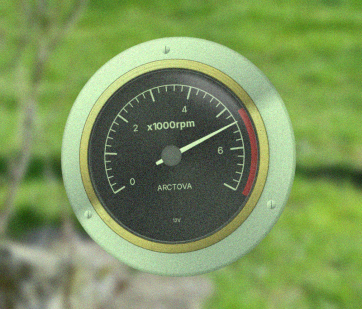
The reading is 5400 rpm
